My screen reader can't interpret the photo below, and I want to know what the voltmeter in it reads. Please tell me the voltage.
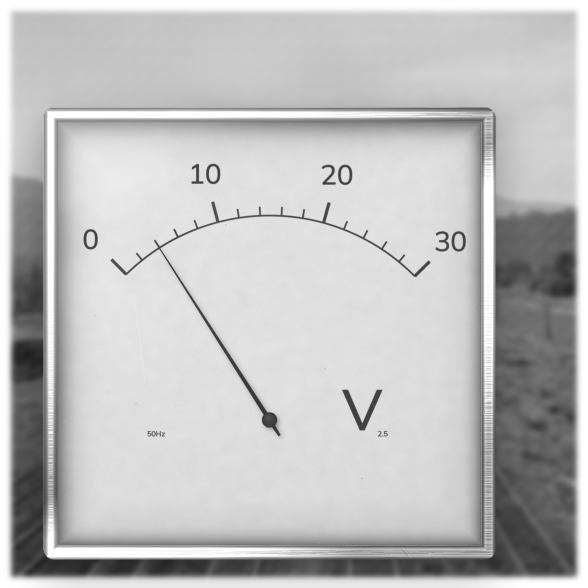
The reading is 4 V
